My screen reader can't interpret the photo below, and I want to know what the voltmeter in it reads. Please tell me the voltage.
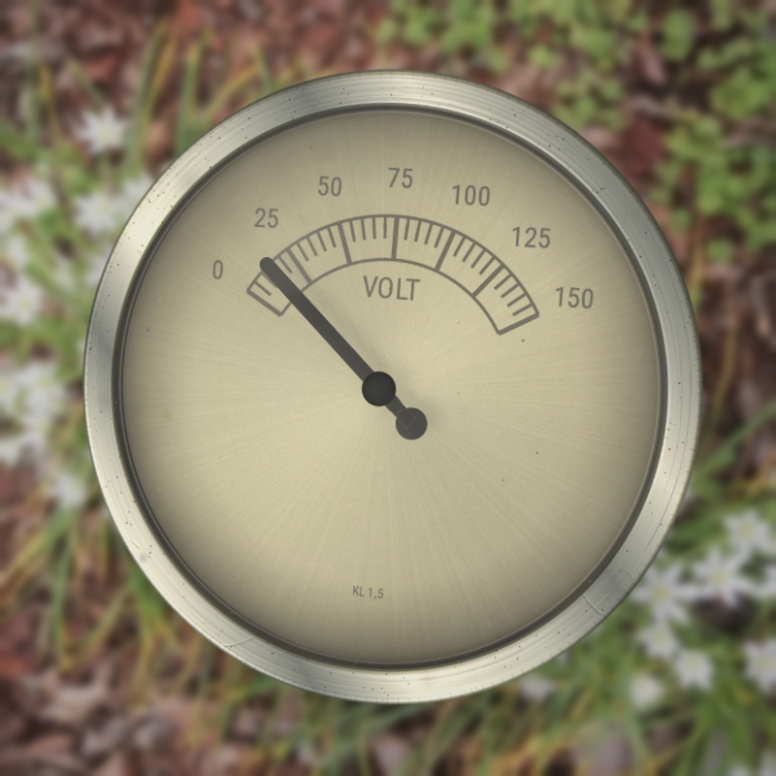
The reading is 15 V
